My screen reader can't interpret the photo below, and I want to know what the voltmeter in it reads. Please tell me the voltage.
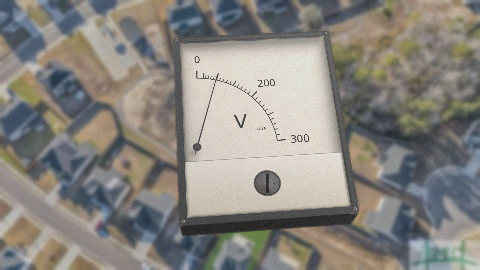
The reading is 100 V
